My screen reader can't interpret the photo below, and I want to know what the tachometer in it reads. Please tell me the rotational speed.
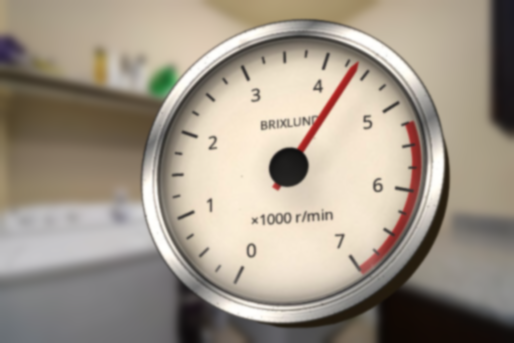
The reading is 4375 rpm
